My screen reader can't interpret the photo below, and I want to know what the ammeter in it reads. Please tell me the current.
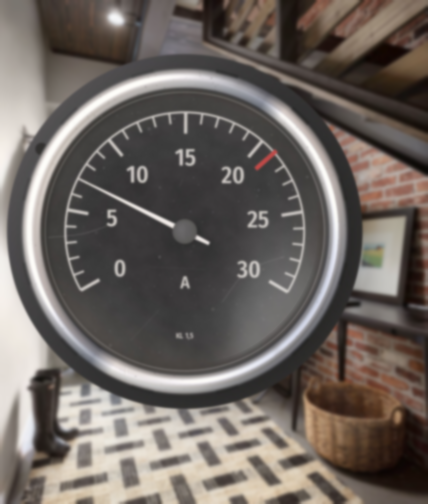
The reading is 7 A
